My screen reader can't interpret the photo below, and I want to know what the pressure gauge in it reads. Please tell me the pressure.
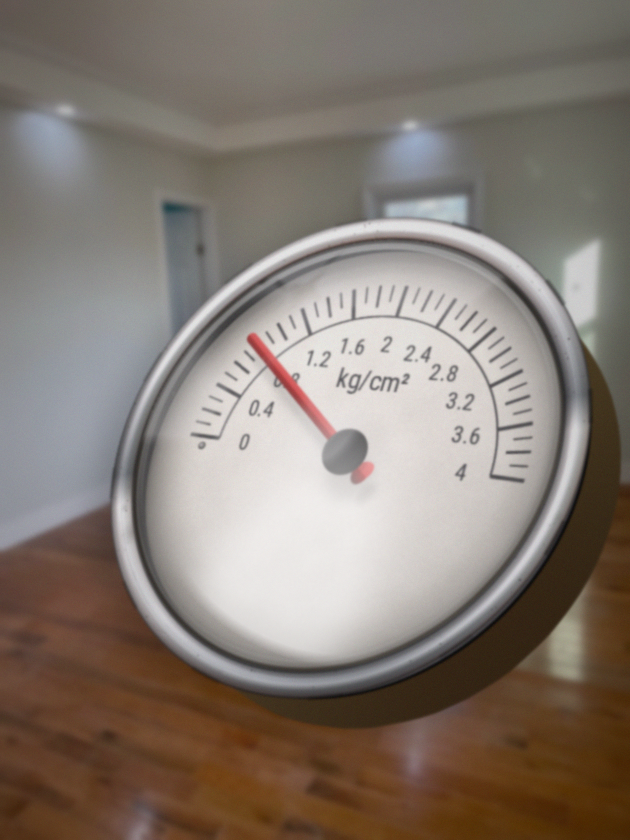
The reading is 0.8 kg/cm²
